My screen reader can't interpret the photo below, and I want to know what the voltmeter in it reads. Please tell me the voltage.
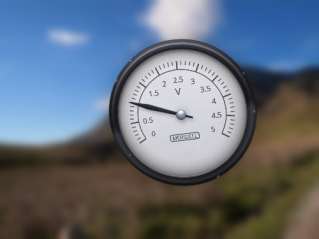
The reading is 1 V
